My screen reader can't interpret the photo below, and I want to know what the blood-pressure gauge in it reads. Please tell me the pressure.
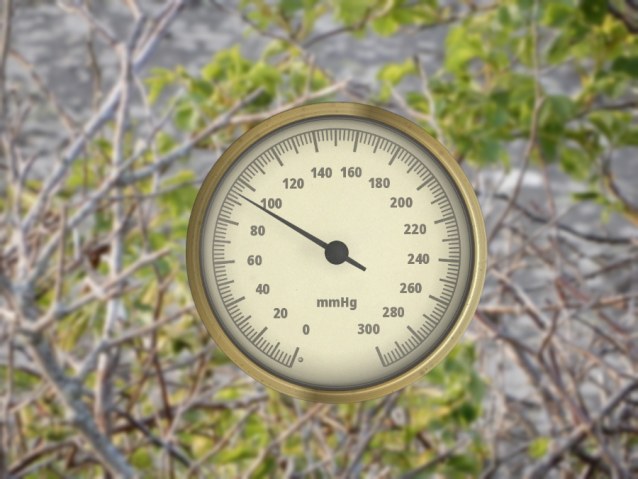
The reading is 94 mmHg
